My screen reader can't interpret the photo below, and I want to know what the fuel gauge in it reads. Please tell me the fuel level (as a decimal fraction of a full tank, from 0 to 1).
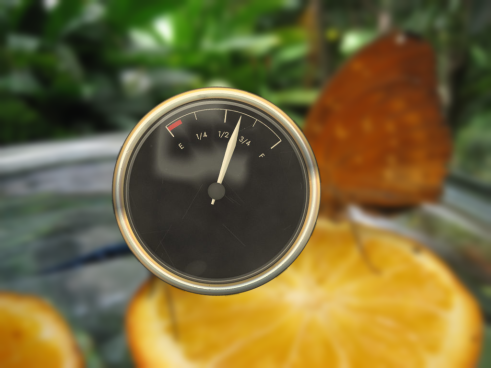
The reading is 0.625
